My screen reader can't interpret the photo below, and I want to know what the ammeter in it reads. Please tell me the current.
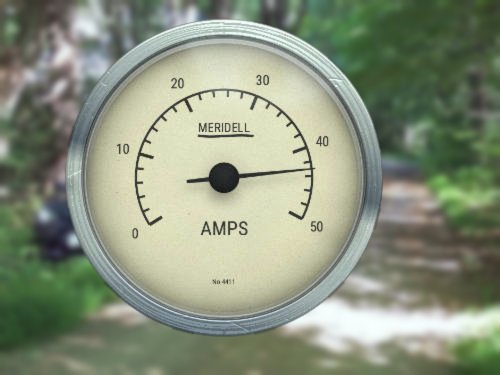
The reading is 43 A
